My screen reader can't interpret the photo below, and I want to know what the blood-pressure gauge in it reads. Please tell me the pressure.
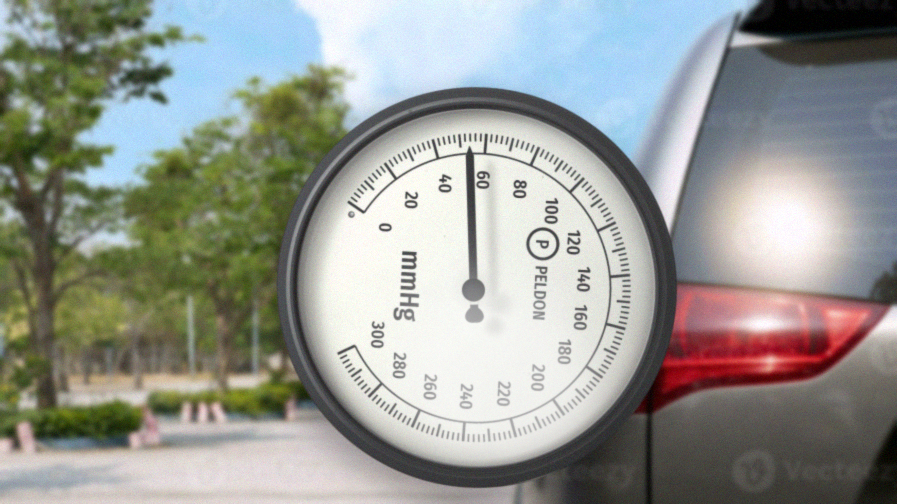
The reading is 54 mmHg
